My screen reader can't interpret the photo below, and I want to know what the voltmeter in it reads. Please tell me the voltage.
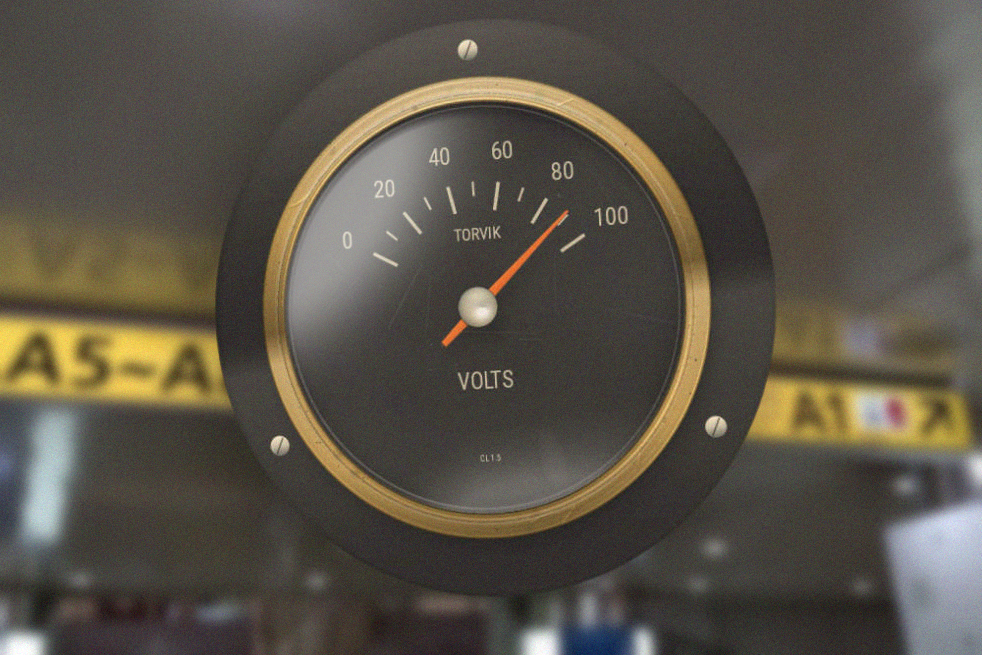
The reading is 90 V
